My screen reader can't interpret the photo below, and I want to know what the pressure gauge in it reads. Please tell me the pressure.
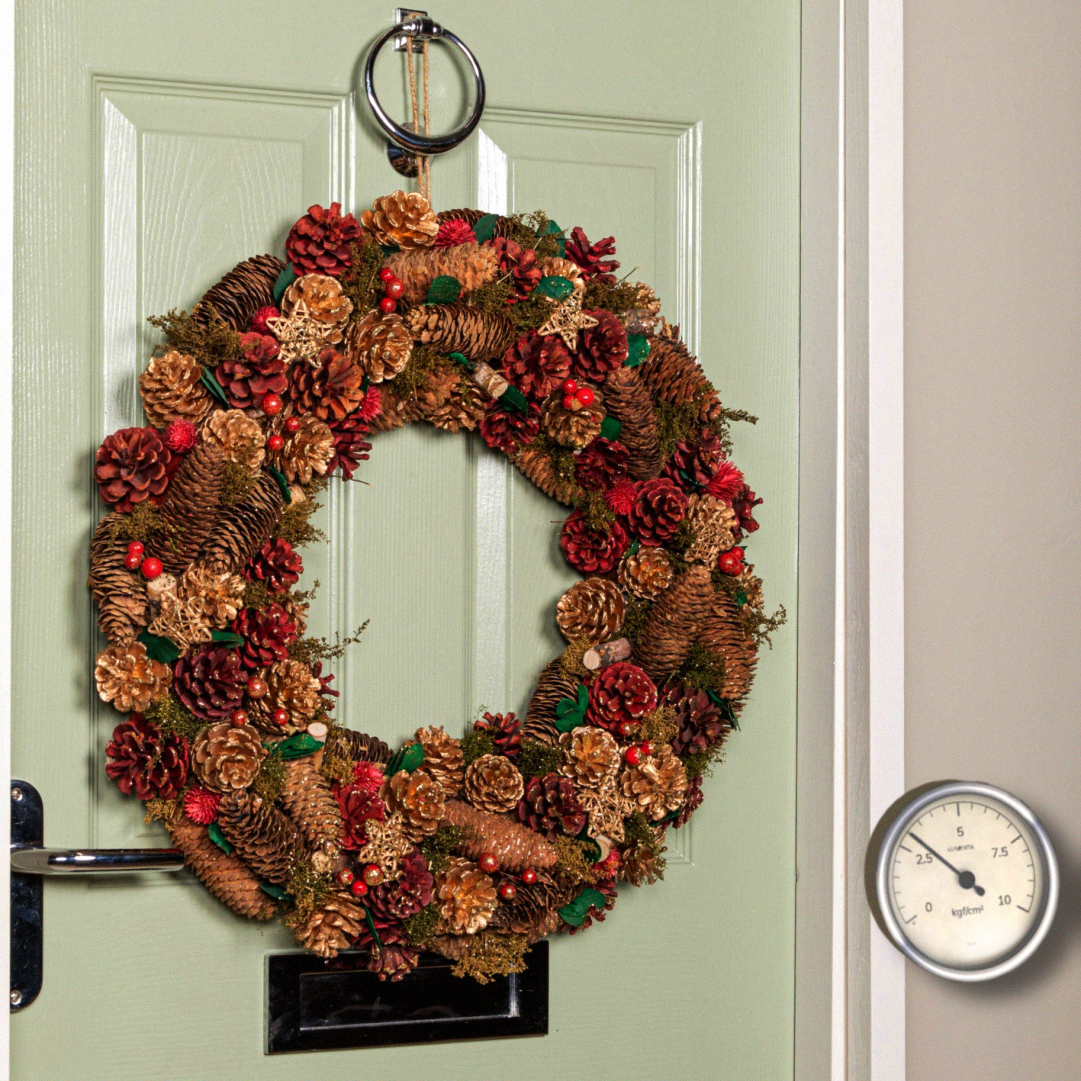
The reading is 3 kg/cm²
